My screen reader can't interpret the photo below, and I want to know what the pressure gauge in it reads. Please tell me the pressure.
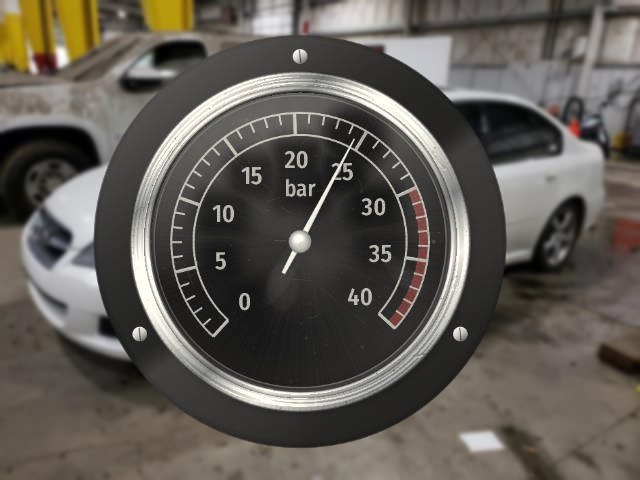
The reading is 24.5 bar
